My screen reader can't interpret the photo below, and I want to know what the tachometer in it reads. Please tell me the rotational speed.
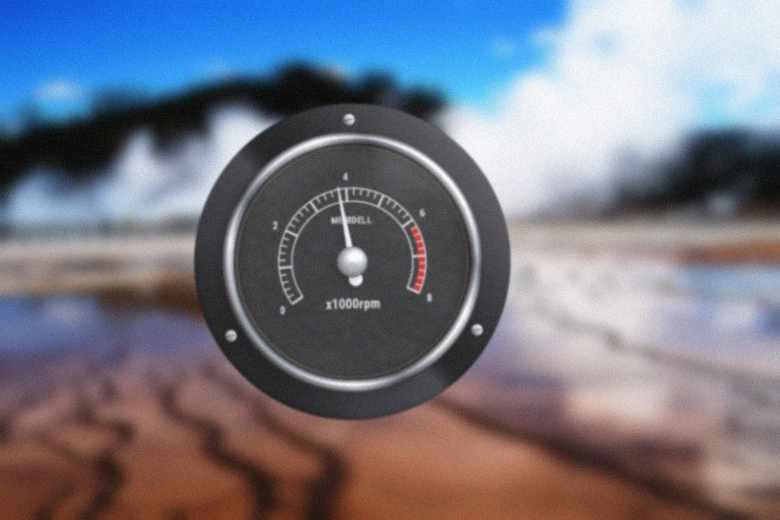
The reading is 3800 rpm
